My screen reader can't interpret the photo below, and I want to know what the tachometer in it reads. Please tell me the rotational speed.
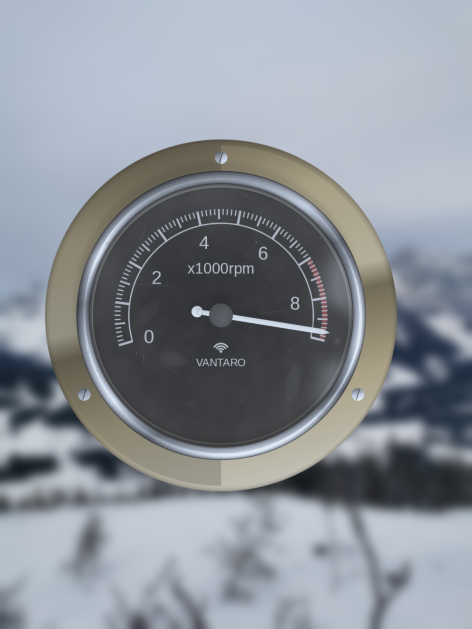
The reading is 8800 rpm
